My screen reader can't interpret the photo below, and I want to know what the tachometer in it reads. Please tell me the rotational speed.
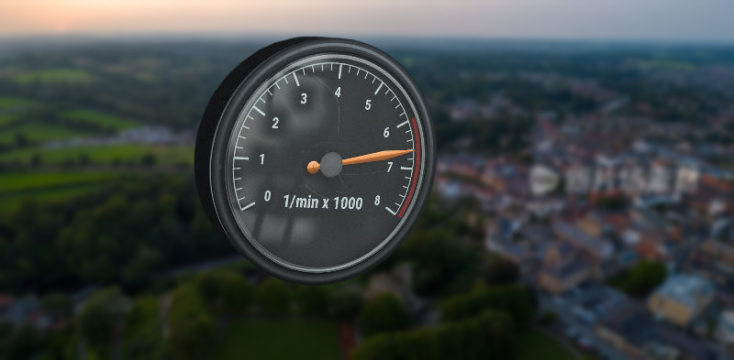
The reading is 6600 rpm
